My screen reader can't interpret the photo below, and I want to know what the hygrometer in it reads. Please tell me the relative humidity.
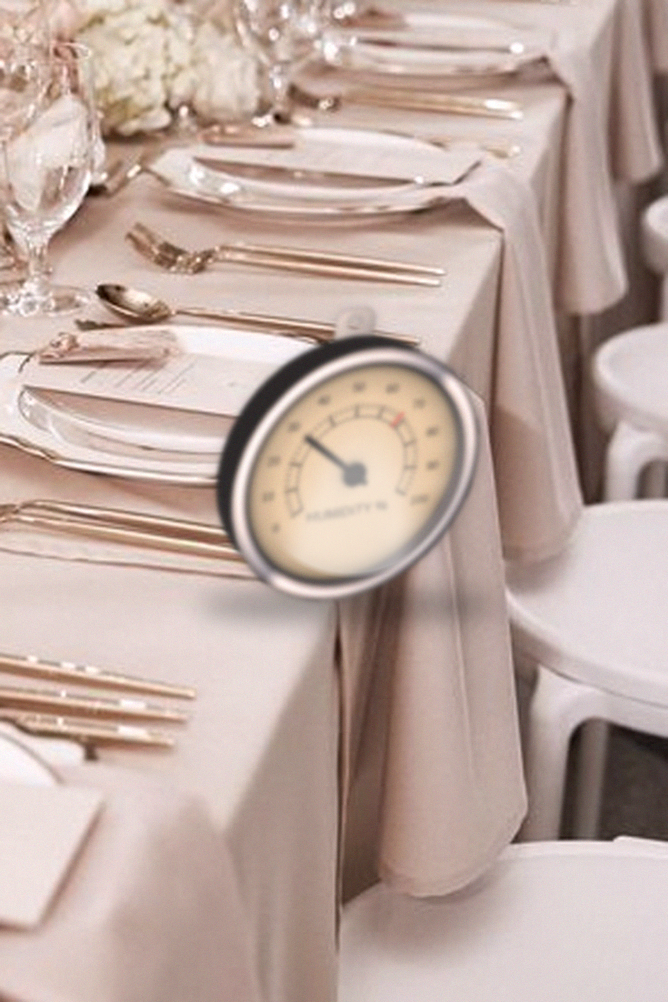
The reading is 30 %
